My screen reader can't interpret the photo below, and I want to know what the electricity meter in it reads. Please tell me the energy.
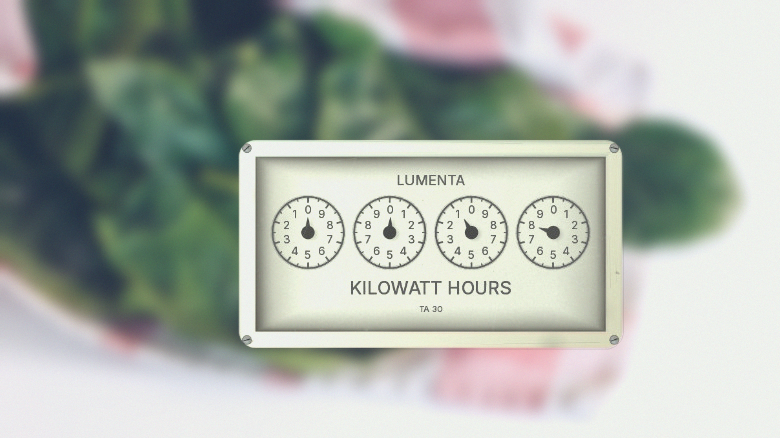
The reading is 8 kWh
